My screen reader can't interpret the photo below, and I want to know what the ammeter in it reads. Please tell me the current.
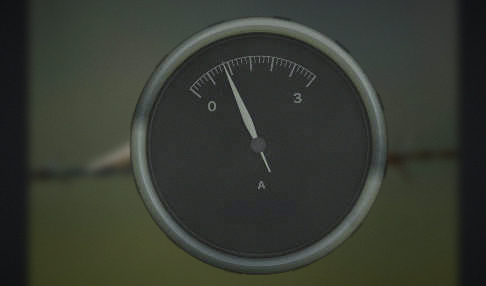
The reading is 0.9 A
